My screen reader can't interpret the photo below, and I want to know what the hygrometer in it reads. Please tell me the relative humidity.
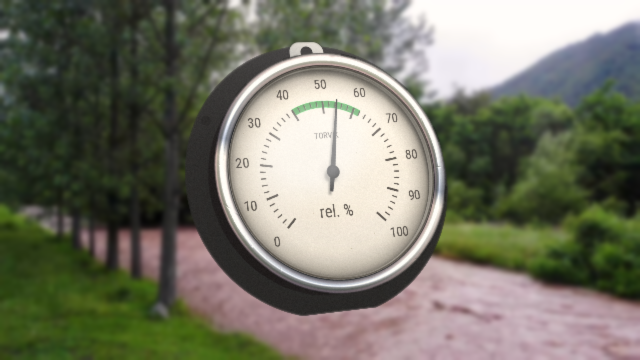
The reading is 54 %
